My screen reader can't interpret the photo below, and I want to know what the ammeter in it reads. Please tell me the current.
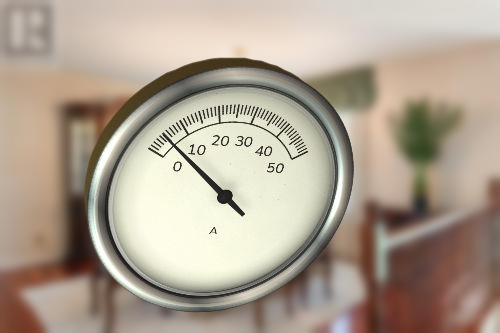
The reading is 5 A
